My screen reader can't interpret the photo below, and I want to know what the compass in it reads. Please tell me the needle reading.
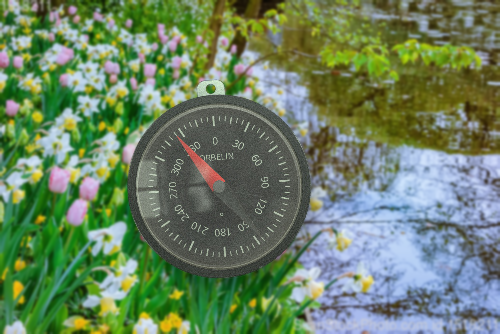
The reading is 325 °
